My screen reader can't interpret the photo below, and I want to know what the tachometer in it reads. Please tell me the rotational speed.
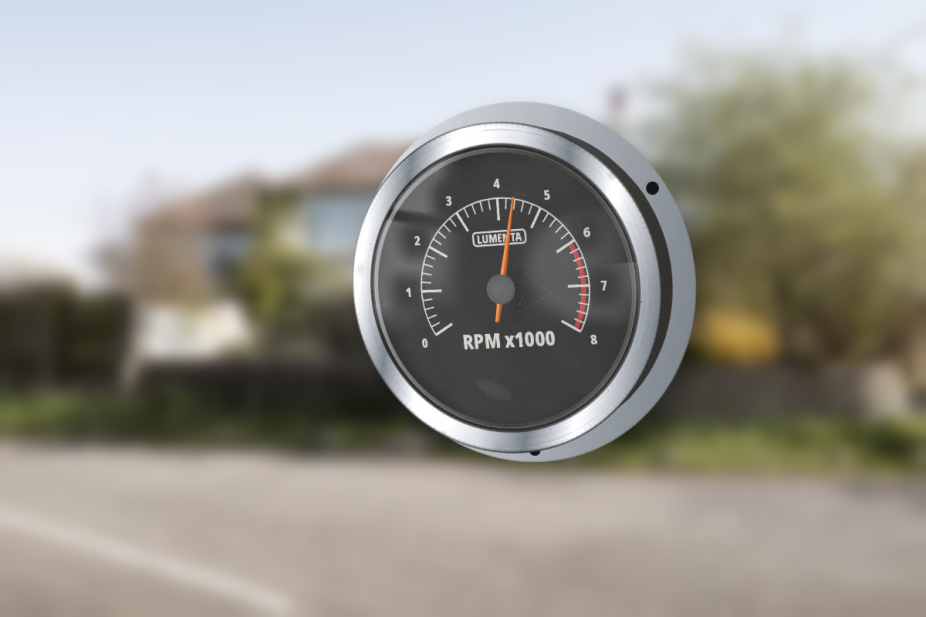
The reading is 4400 rpm
